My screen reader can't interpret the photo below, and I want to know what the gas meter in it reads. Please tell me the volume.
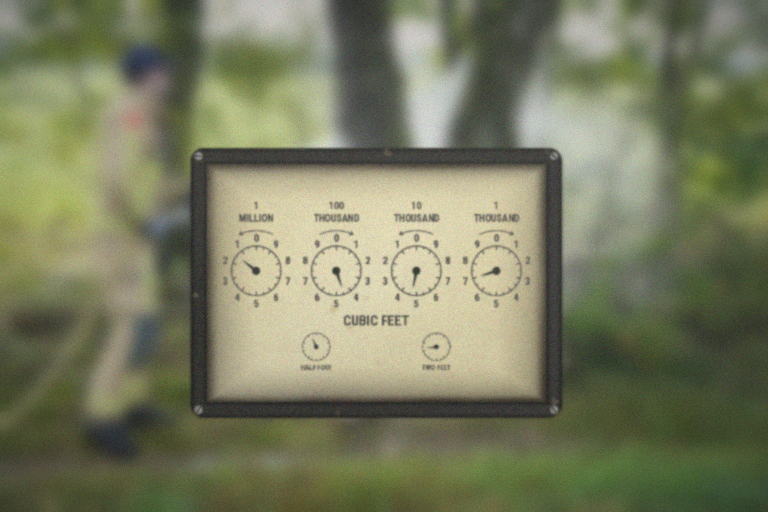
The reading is 144700 ft³
